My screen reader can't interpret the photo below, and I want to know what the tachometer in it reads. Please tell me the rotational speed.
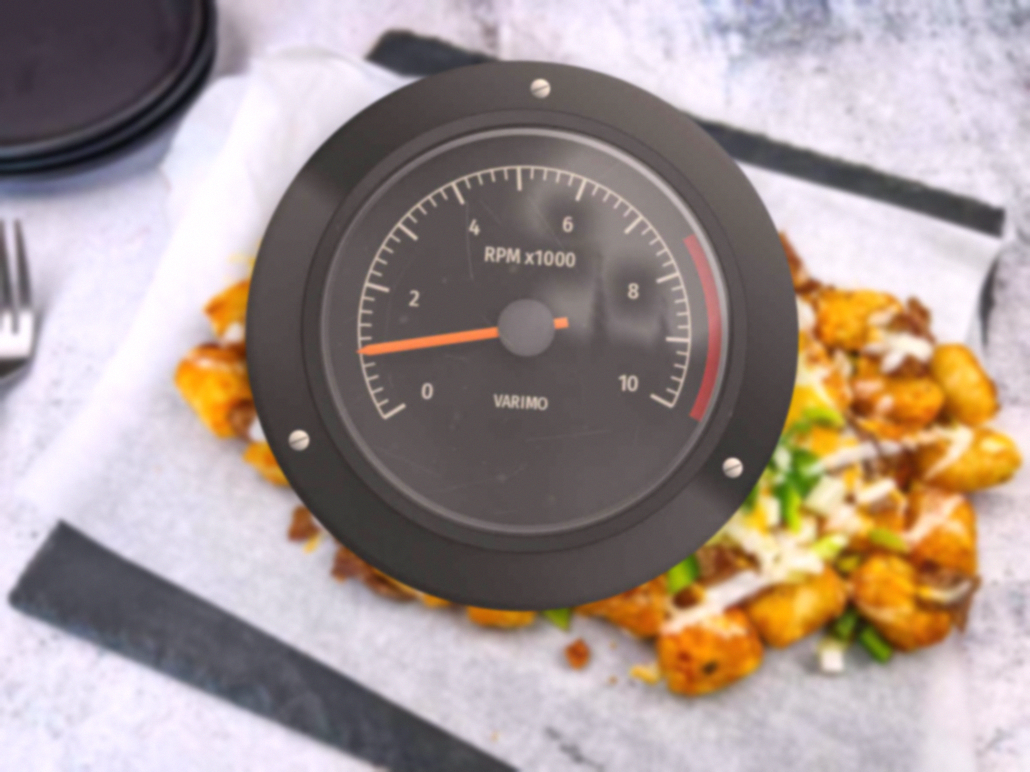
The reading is 1000 rpm
